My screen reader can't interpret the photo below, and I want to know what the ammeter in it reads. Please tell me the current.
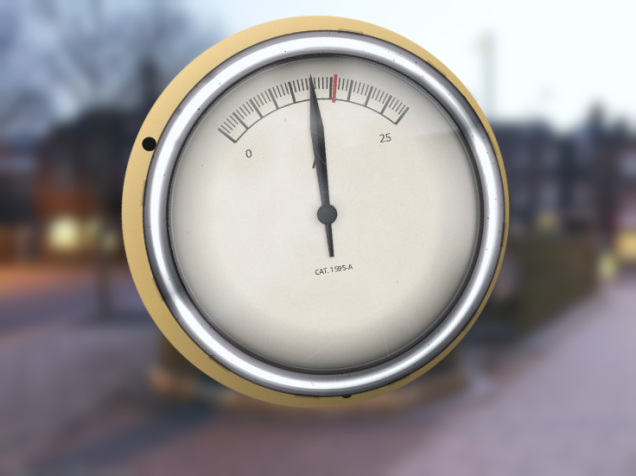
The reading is 12.5 A
